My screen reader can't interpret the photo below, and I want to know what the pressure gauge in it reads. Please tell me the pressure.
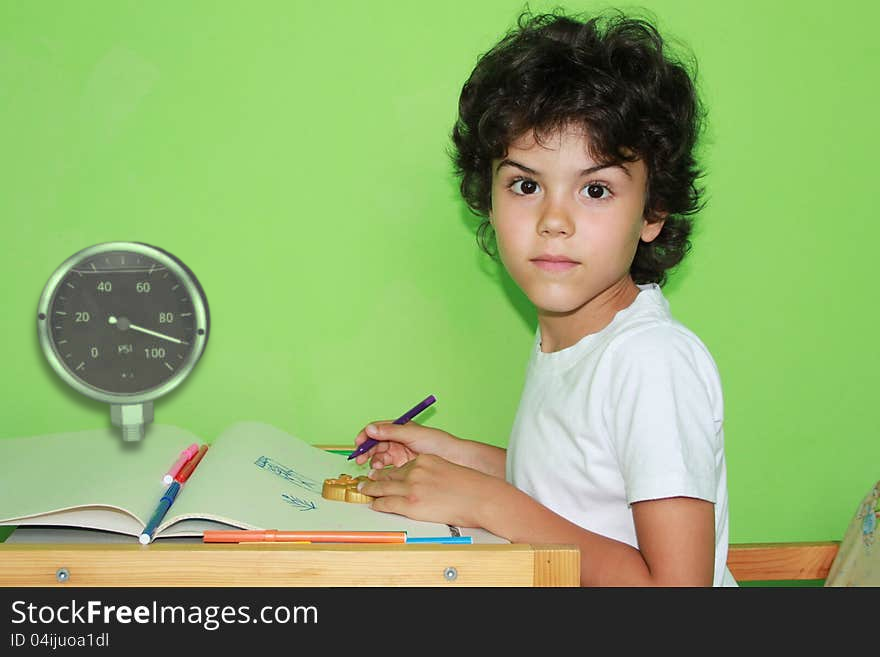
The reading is 90 psi
